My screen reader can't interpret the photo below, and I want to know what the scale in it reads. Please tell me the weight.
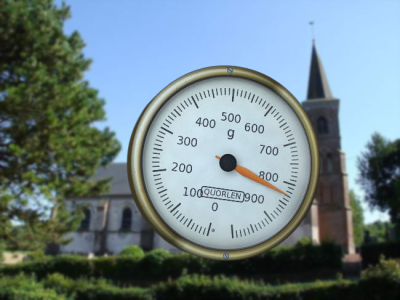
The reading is 830 g
